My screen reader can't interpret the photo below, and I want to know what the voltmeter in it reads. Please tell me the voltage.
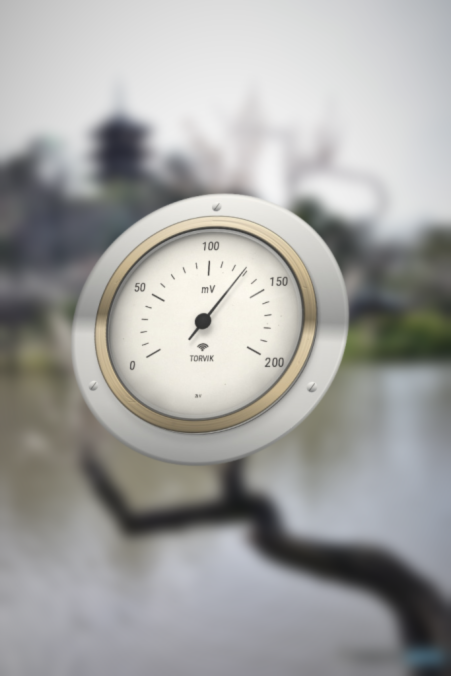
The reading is 130 mV
